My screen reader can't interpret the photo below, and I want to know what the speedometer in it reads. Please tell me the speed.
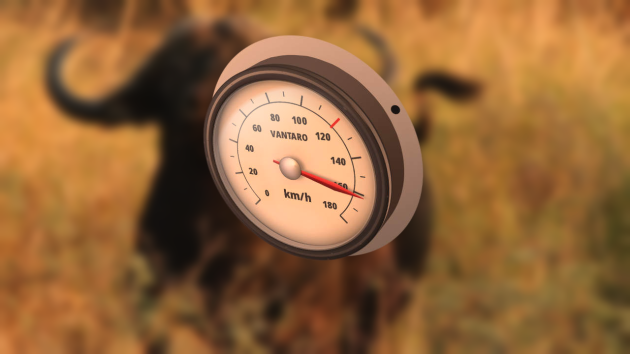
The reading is 160 km/h
